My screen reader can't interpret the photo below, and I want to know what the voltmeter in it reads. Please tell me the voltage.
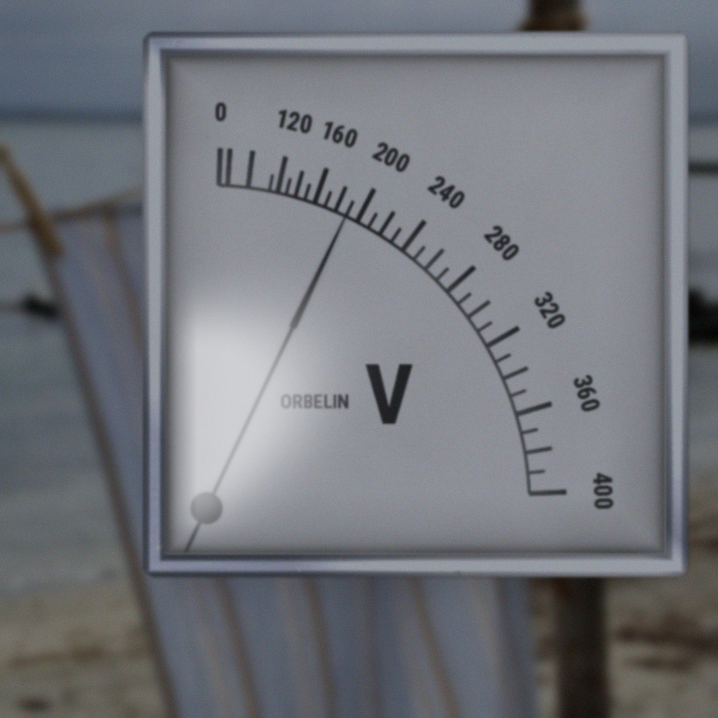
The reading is 190 V
